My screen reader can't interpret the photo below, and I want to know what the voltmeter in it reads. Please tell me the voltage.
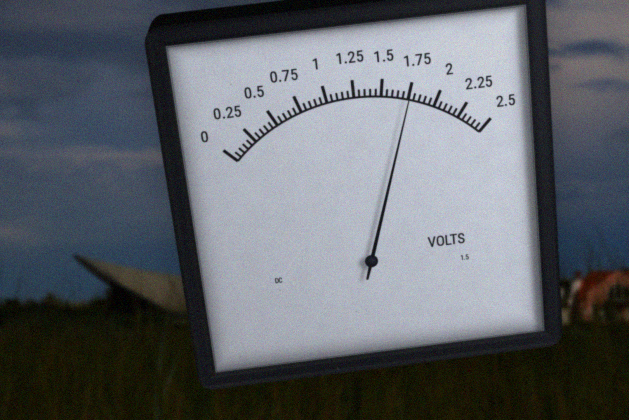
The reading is 1.75 V
